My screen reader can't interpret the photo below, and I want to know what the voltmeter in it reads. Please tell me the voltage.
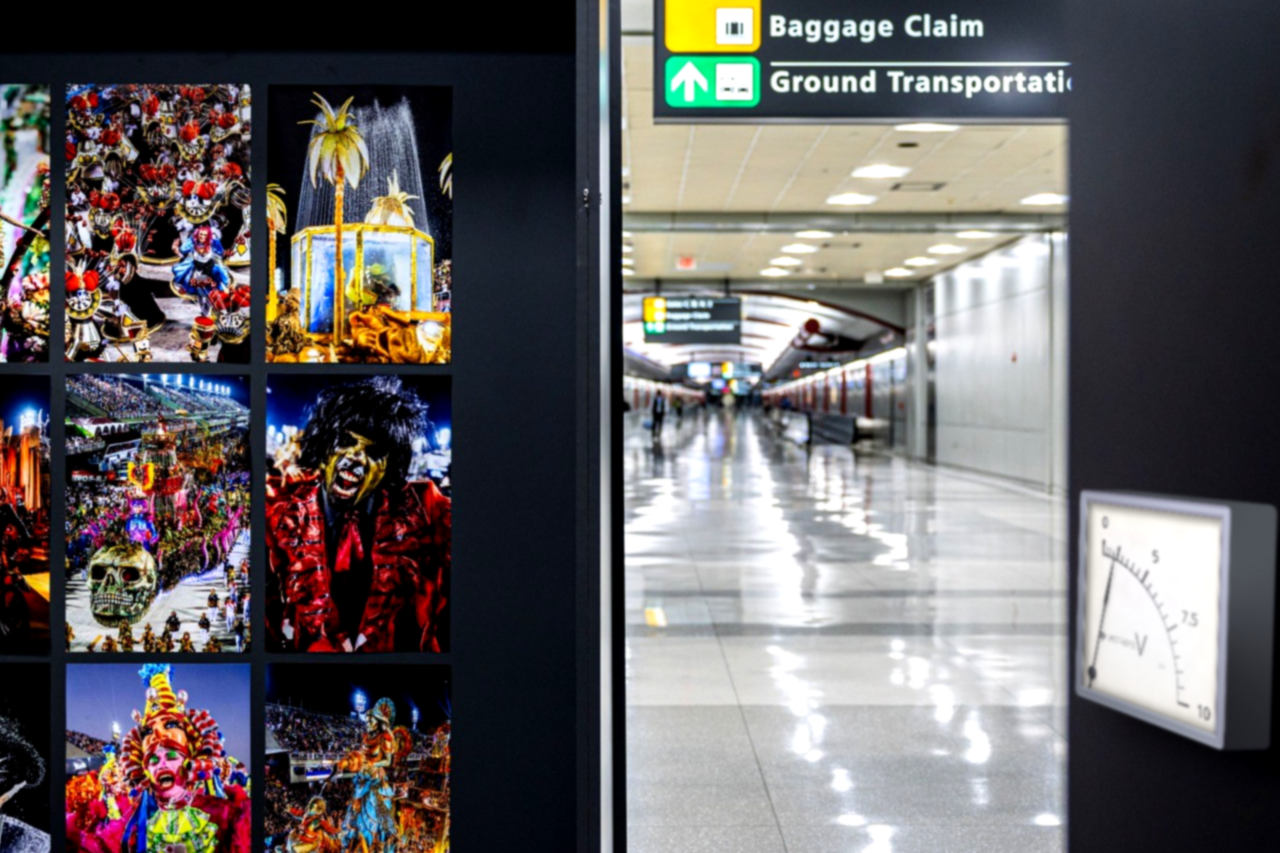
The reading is 2.5 V
